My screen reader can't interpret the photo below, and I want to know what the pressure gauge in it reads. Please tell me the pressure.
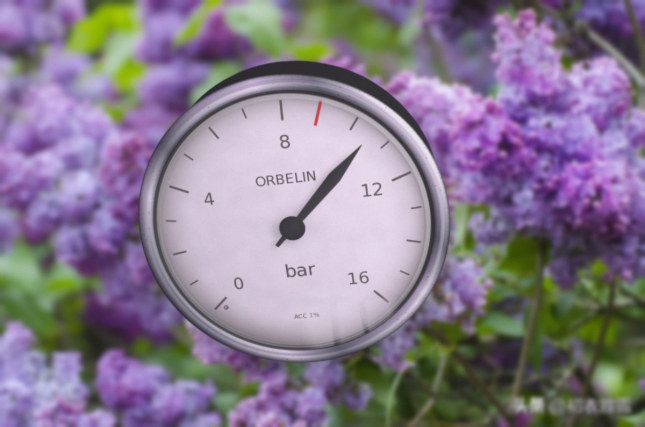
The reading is 10.5 bar
